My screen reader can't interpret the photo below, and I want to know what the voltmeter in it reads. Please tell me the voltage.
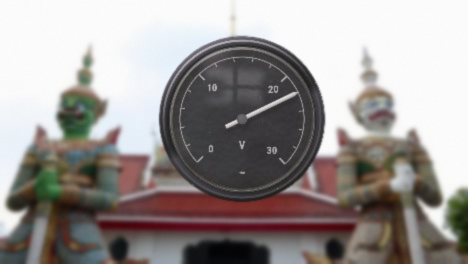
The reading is 22 V
